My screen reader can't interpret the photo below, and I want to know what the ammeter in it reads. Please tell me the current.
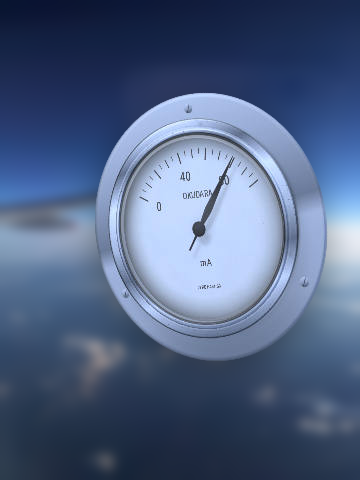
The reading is 80 mA
